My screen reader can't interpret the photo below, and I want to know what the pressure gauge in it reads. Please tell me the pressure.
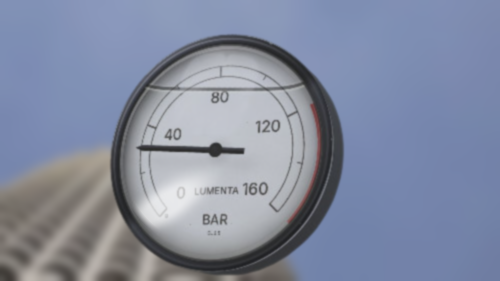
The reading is 30 bar
